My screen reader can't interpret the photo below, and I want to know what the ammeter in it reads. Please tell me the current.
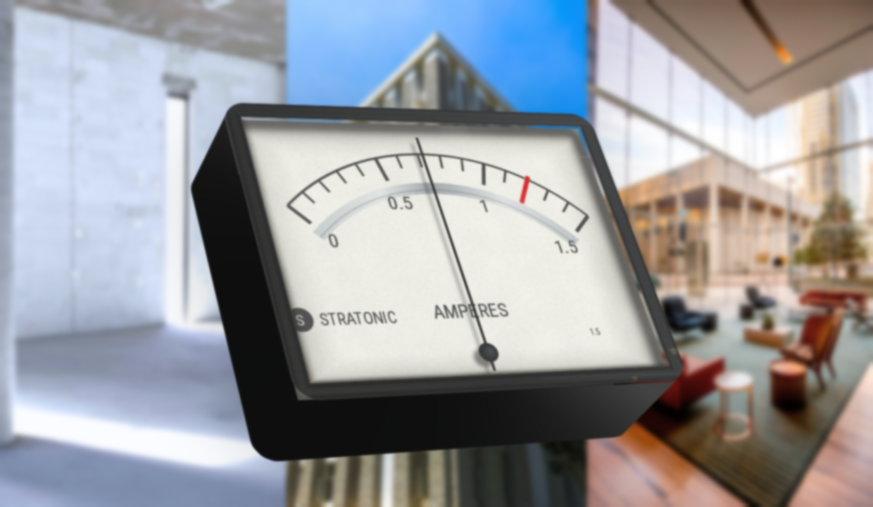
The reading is 0.7 A
